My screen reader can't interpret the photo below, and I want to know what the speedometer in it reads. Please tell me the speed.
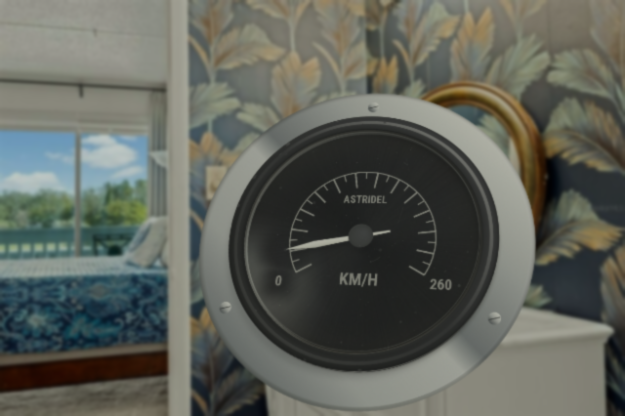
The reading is 20 km/h
